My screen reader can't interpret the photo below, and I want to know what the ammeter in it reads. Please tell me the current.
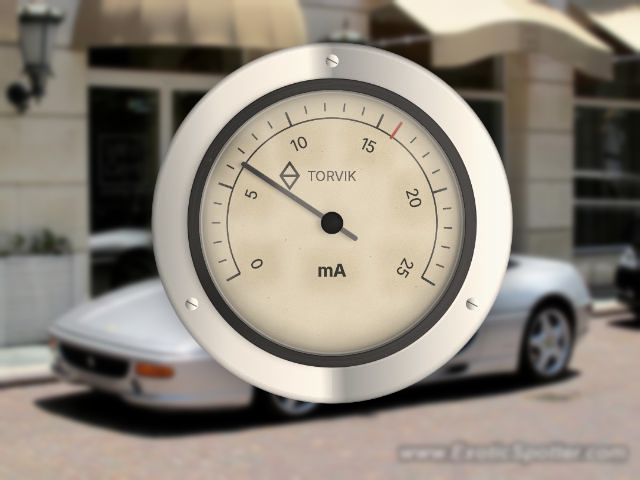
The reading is 6.5 mA
